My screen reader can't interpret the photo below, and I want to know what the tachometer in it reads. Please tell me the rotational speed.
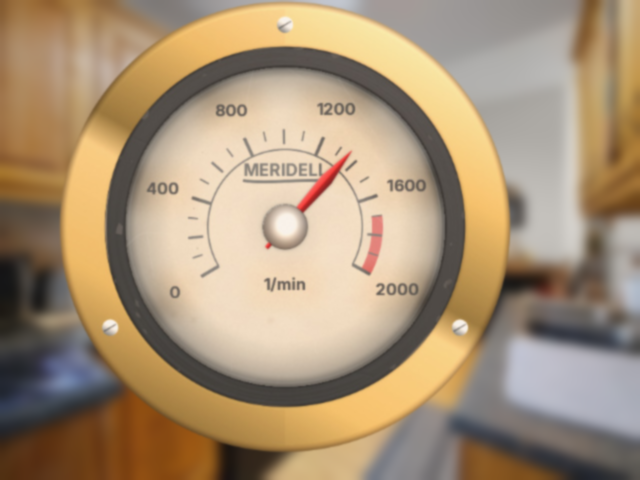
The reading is 1350 rpm
